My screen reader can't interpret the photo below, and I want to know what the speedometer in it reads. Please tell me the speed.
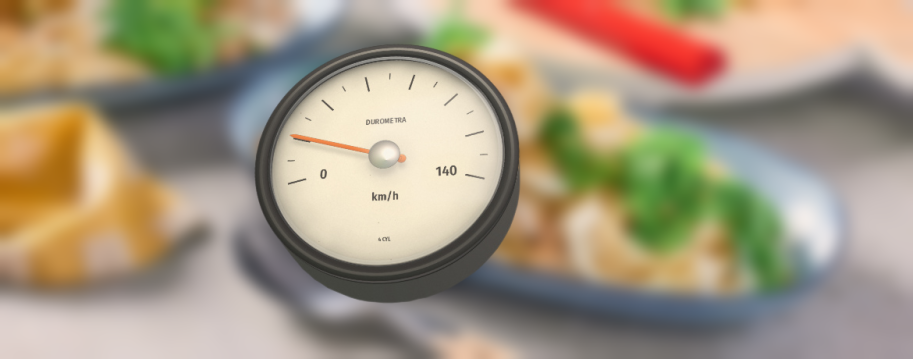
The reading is 20 km/h
